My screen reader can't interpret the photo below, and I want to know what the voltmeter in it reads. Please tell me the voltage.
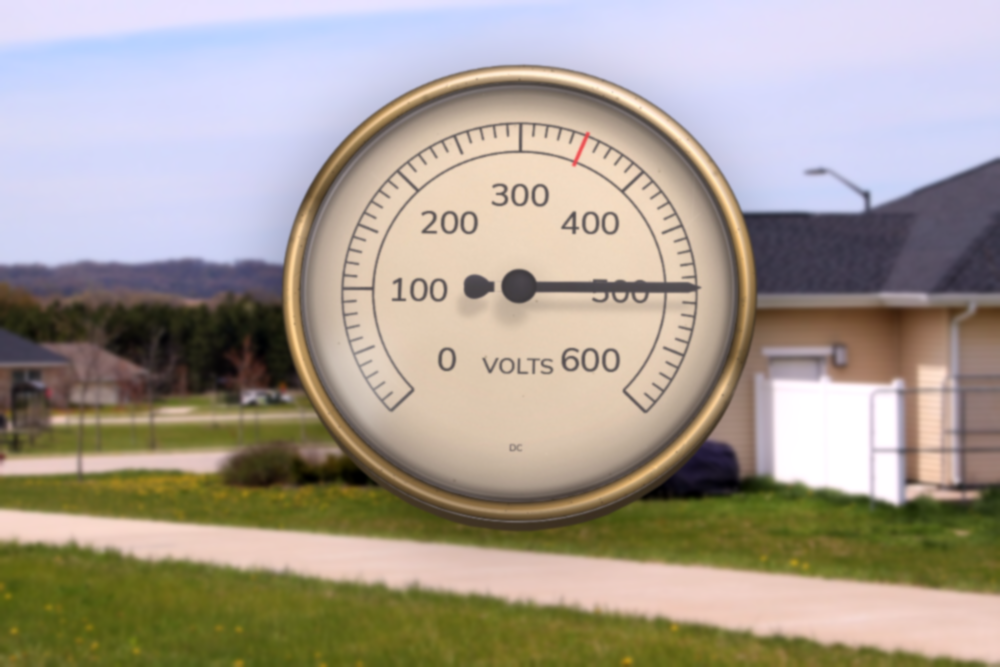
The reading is 500 V
